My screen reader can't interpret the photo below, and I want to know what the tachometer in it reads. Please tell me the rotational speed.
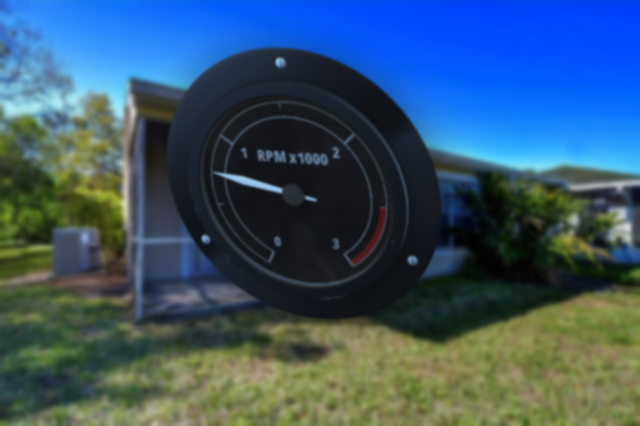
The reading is 750 rpm
